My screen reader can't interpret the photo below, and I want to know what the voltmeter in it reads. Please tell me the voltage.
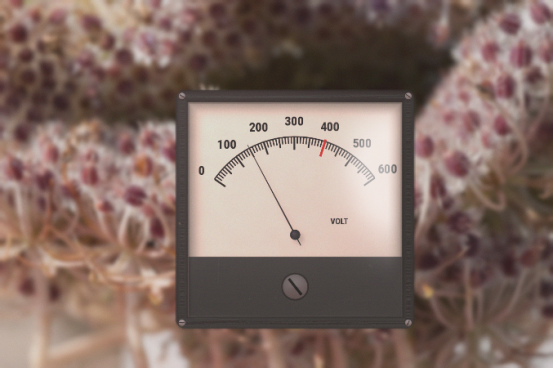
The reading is 150 V
